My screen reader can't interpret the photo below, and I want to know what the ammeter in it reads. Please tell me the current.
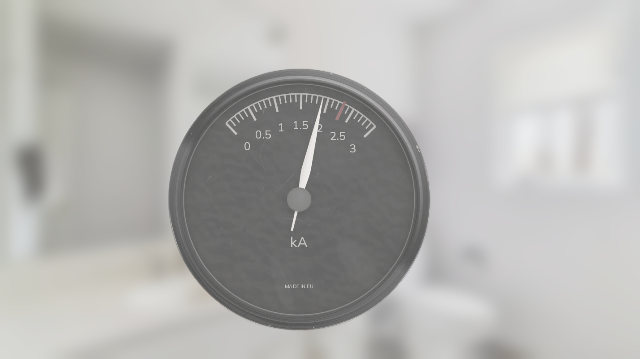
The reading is 1.9 kA
